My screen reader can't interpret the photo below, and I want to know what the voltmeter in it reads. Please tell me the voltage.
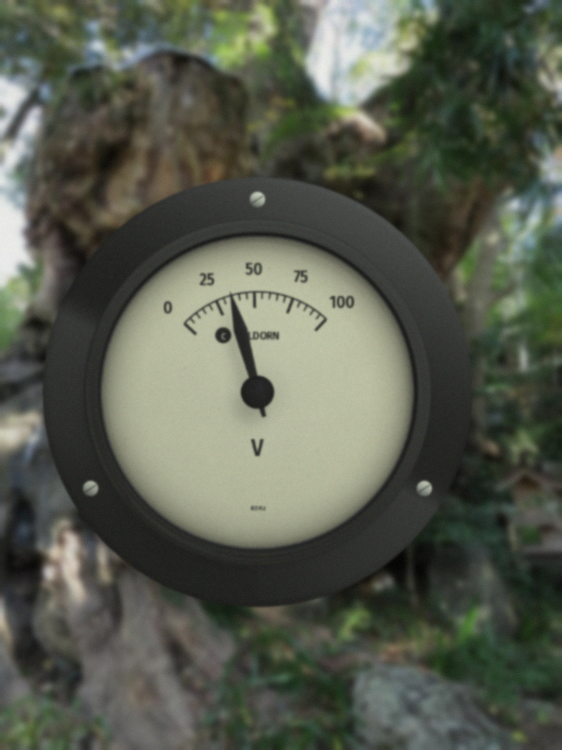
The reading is 35 V
